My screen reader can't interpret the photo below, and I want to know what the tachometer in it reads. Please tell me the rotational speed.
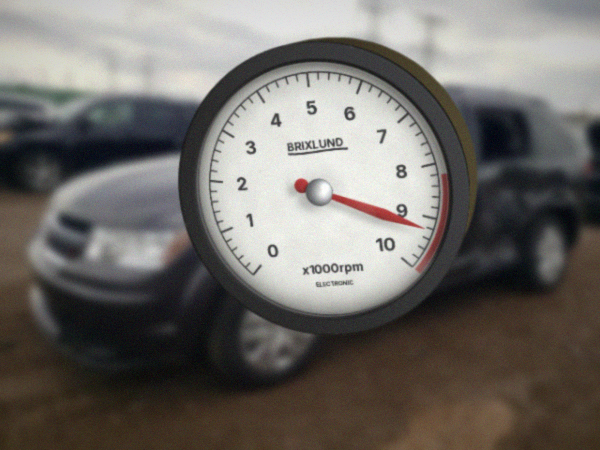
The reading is 9200 rpm
